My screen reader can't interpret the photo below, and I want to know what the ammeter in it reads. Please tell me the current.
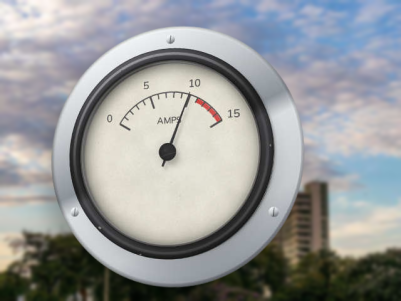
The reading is 10 A
